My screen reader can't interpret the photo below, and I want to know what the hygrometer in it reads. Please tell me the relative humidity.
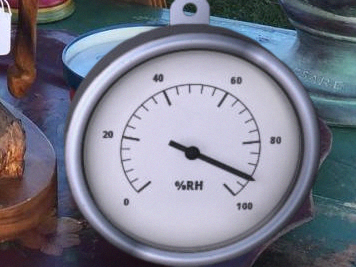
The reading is 92 %
